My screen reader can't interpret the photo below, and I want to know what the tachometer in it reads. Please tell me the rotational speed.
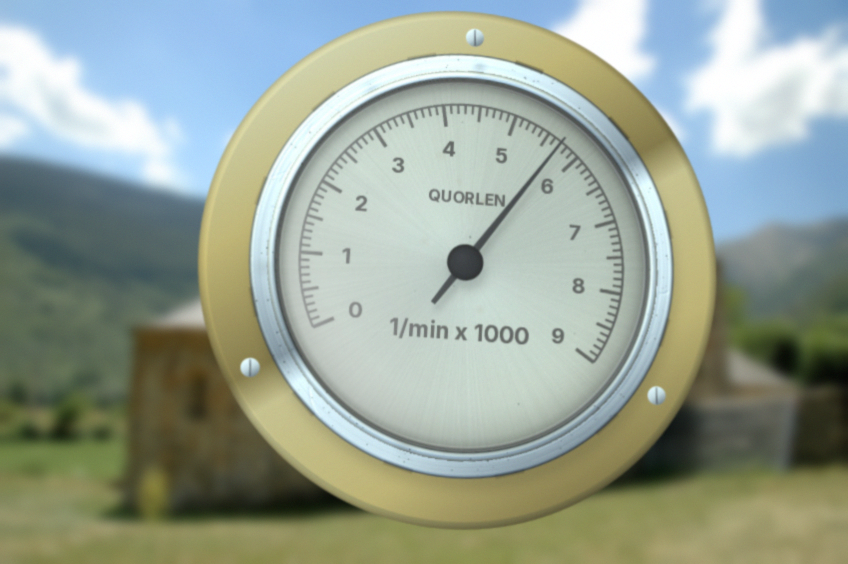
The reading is 5700 rpm
